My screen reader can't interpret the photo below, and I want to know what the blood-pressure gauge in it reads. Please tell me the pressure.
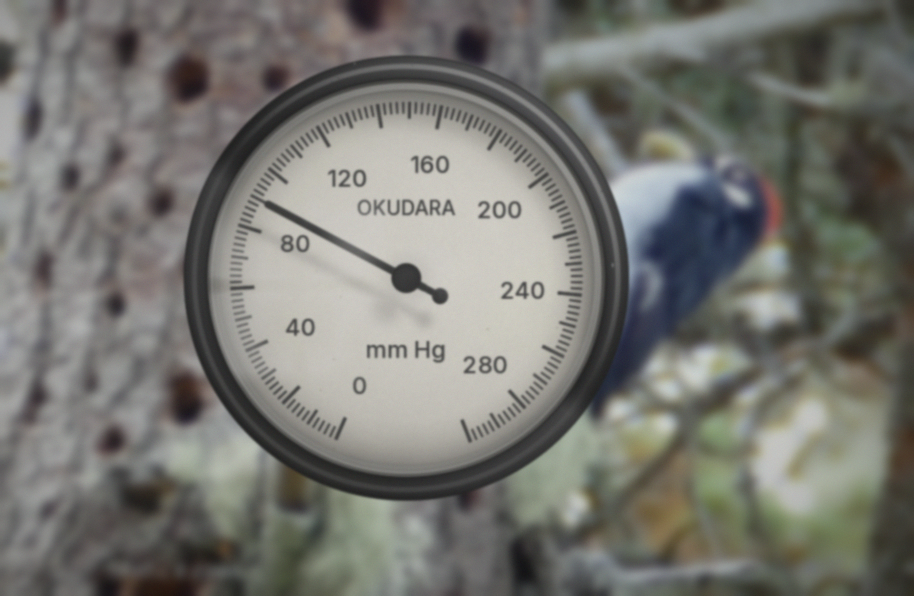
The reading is 90 mmHg
